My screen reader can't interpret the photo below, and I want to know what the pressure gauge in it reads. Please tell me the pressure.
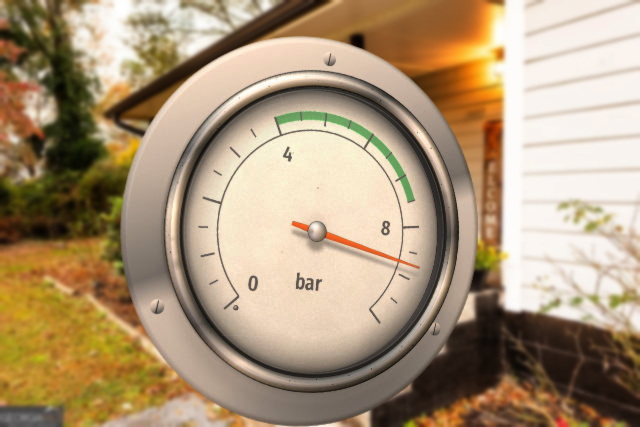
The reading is 8.75 bar
